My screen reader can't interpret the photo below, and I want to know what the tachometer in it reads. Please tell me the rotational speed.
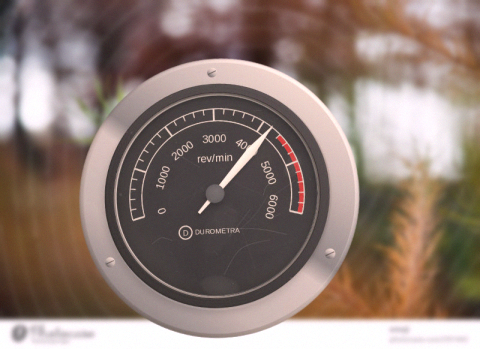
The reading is 4200 rpm
